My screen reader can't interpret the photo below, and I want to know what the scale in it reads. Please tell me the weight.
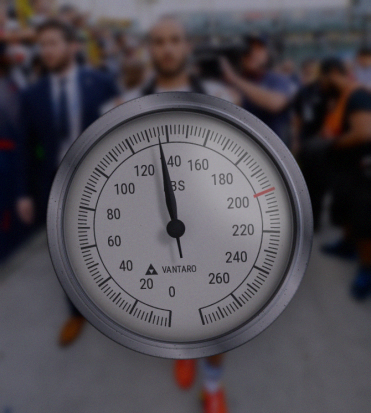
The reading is 136 lb
